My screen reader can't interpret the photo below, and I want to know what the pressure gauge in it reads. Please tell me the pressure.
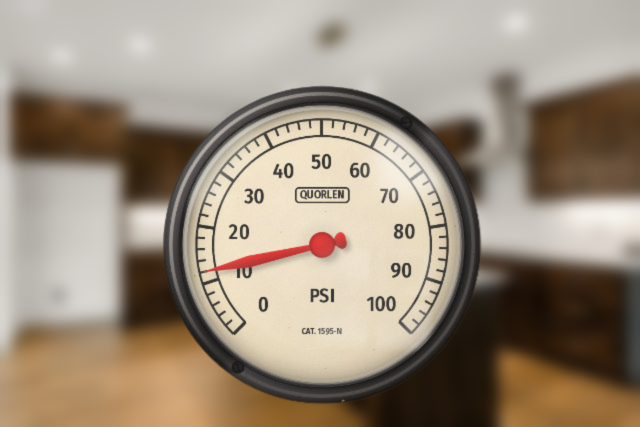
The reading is 12 psi
